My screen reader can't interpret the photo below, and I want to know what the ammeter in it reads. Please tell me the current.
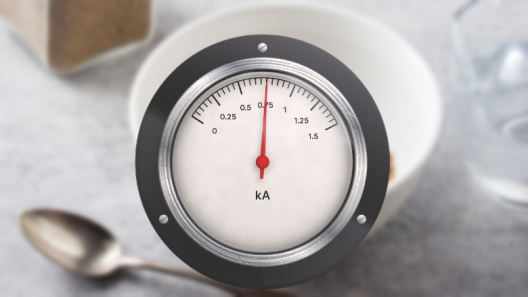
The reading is 0.75 kA
